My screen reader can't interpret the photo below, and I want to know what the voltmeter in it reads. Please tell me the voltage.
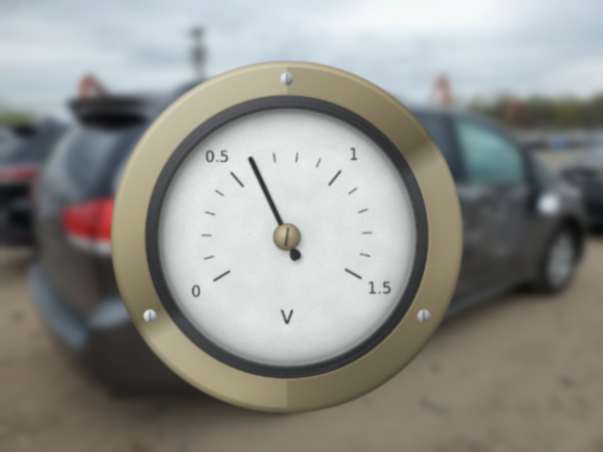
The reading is 0.6 V
